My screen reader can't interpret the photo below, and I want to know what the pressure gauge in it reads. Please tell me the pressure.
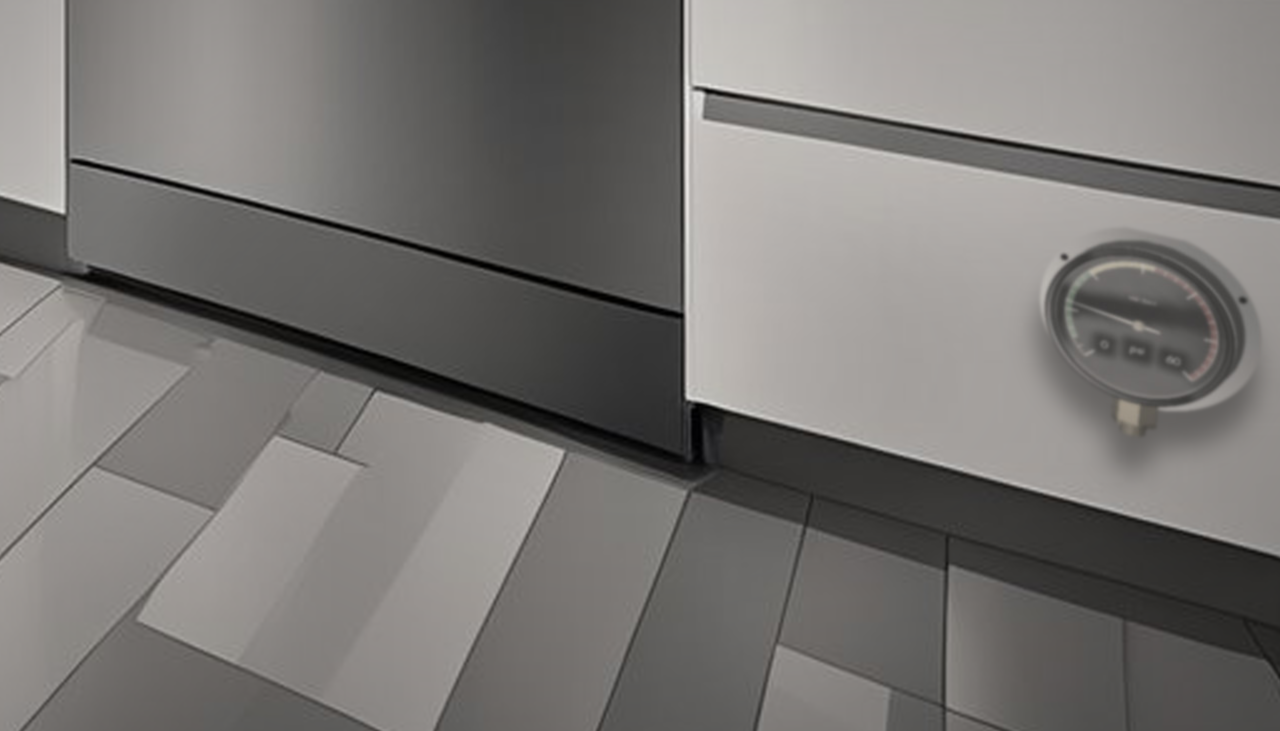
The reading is 12 psi
